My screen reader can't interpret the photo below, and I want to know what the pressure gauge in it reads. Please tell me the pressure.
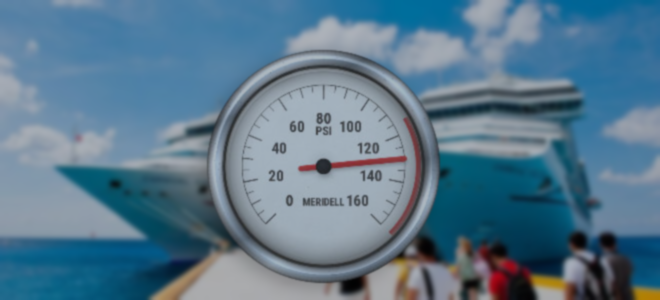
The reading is 130 psi
